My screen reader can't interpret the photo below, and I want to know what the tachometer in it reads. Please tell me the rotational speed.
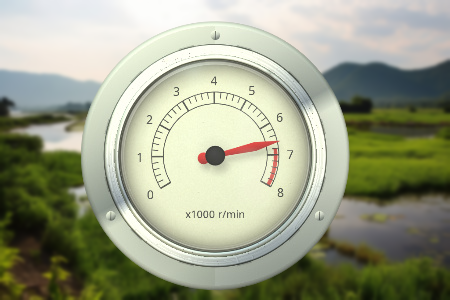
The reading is 6600 rpm
